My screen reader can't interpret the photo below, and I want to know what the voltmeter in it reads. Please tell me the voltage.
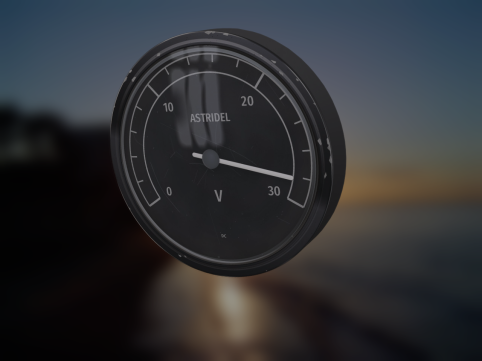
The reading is 28 V
